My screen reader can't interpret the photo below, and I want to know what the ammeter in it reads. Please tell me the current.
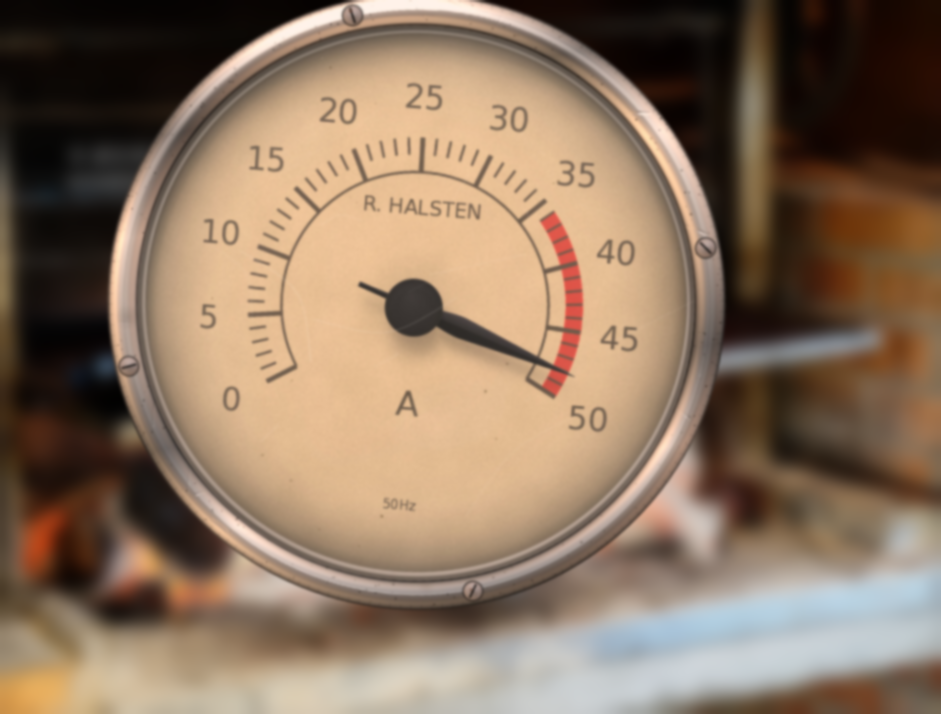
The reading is 48 A
